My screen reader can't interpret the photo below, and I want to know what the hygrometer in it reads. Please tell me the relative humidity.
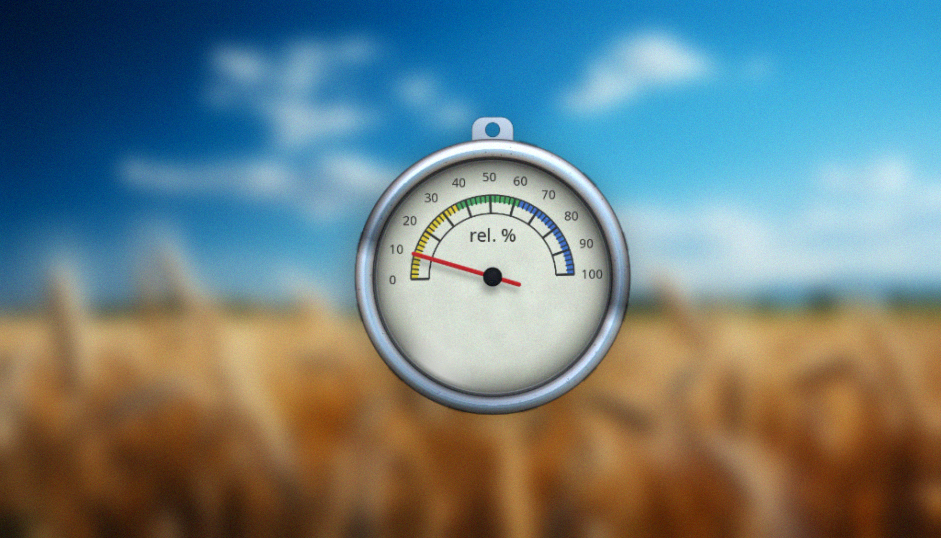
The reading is 10 %
